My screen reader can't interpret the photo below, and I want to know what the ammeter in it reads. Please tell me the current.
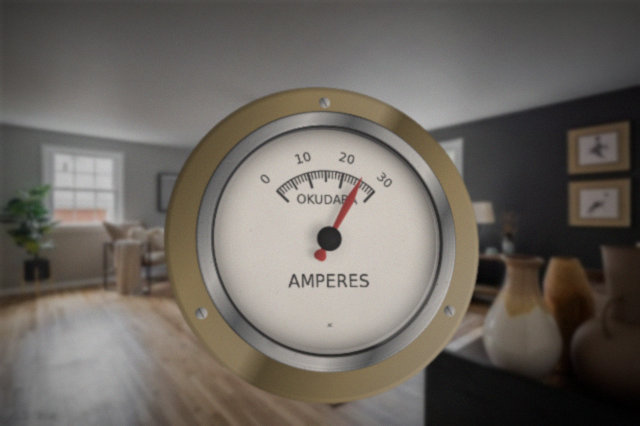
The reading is 25 A
